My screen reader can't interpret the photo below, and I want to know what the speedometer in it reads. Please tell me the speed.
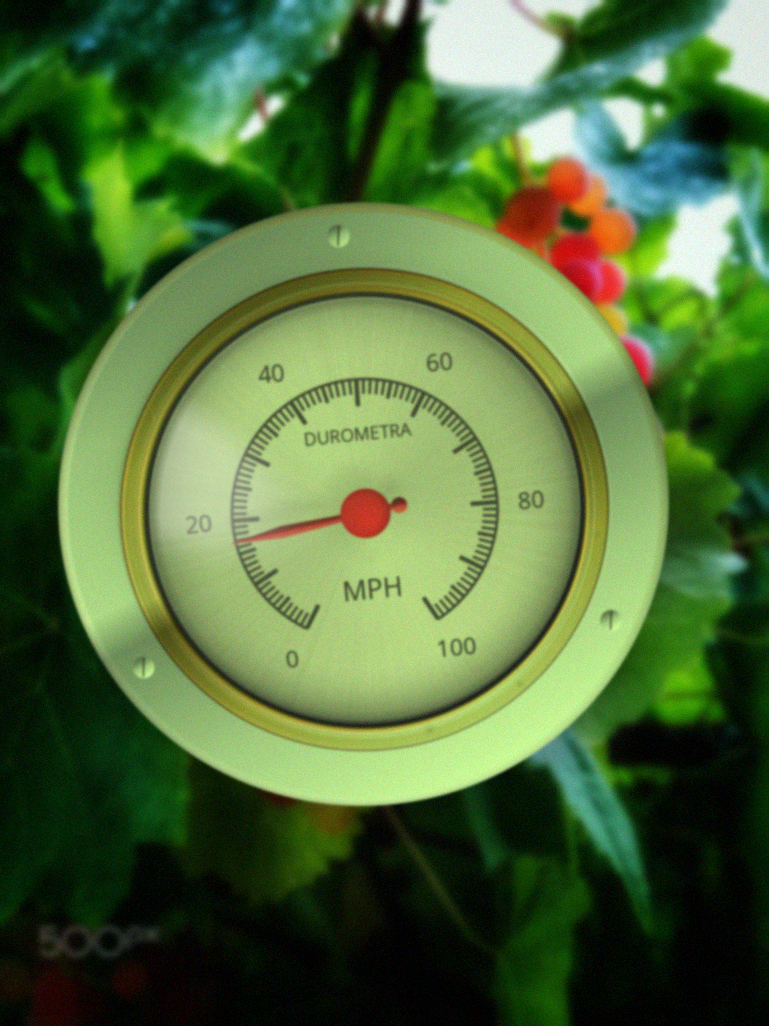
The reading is 17 mph
